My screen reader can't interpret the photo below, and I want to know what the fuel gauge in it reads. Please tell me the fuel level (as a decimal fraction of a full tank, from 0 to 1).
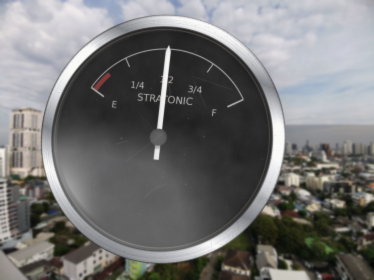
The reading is 0.5
